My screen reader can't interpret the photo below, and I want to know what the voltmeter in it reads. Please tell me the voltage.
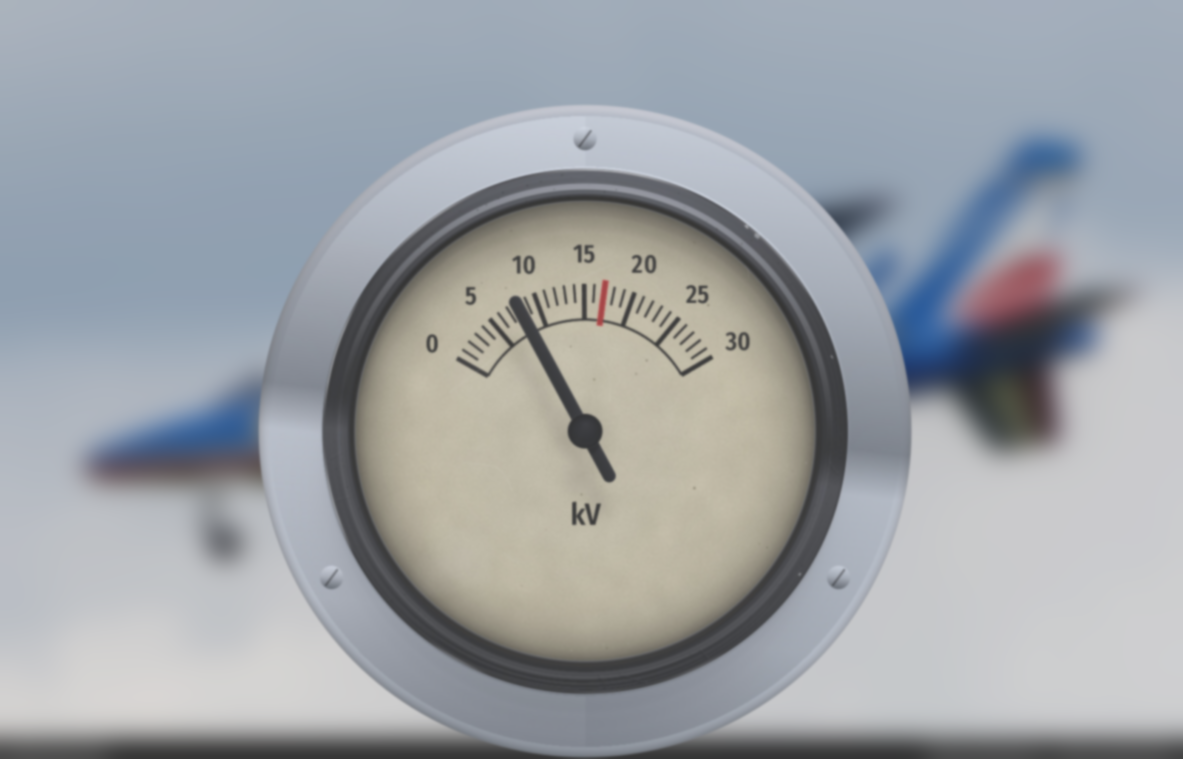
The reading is 8 kV
